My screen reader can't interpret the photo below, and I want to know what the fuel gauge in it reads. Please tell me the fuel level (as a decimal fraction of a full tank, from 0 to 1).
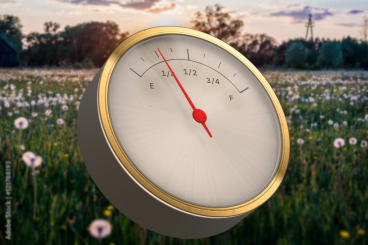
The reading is 0.25
